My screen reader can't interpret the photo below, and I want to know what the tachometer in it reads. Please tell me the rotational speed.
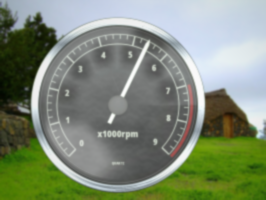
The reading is 5400 rpm
